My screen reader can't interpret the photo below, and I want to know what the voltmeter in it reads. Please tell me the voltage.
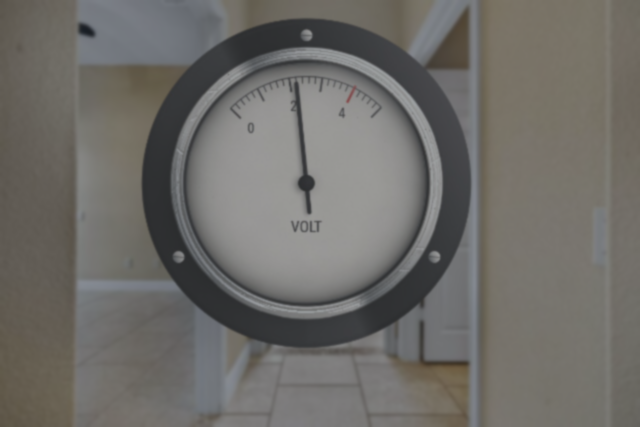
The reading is 2.2 V
